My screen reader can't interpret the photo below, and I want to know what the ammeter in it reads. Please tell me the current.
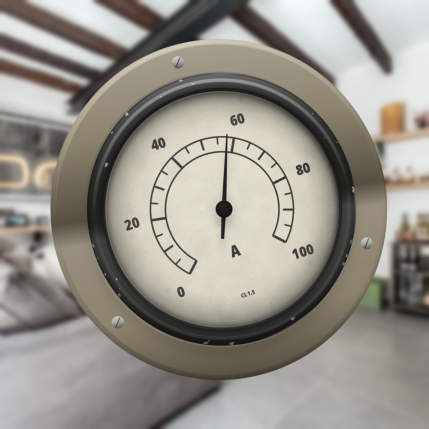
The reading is 57.5 A
